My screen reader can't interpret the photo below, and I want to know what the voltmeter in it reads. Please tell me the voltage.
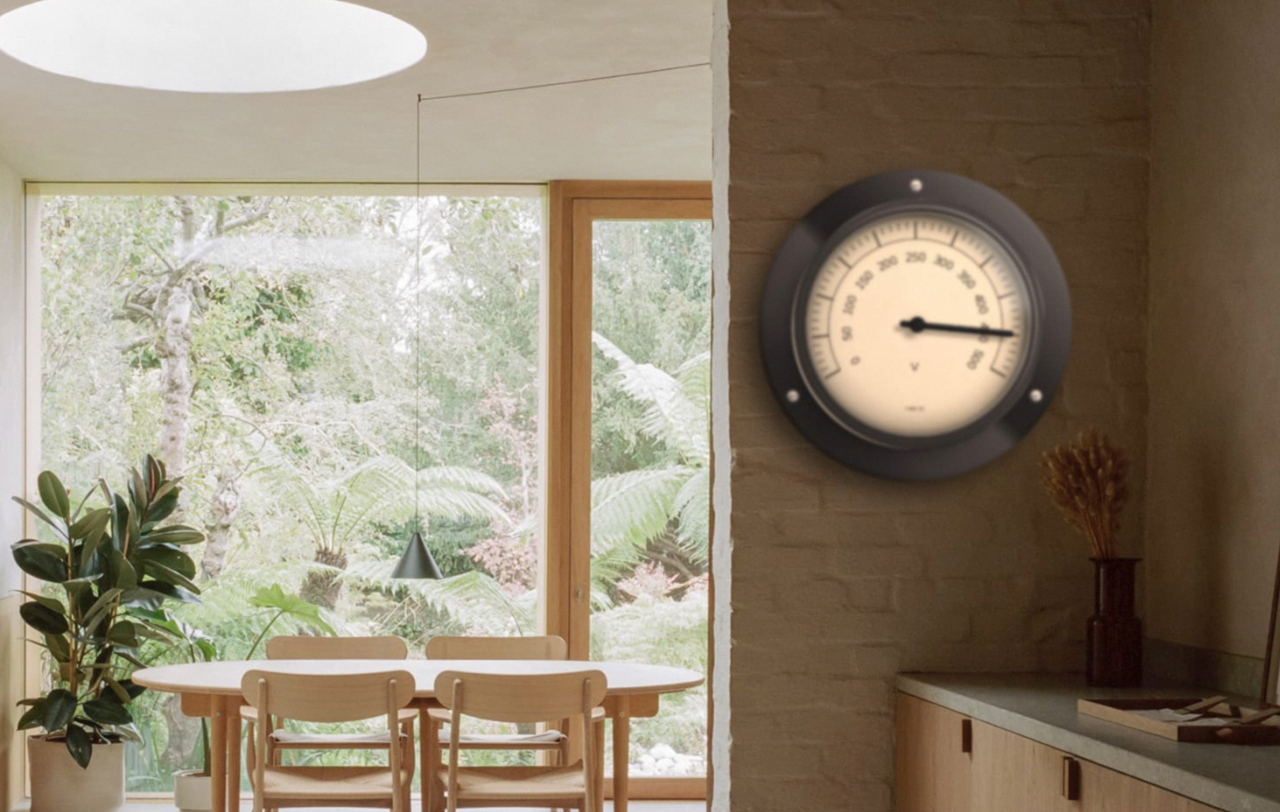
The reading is 450 V
